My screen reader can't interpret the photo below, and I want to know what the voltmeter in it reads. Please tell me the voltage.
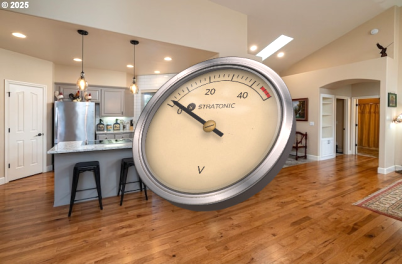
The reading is 2 V
